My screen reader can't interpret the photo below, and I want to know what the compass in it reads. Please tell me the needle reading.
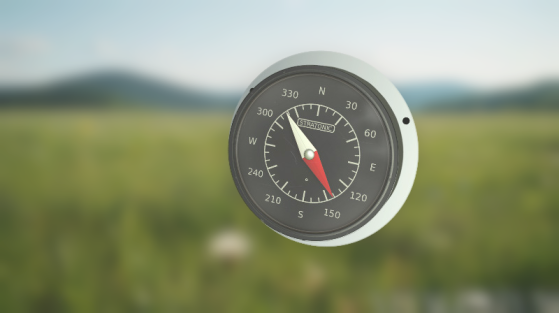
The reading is 140 °
